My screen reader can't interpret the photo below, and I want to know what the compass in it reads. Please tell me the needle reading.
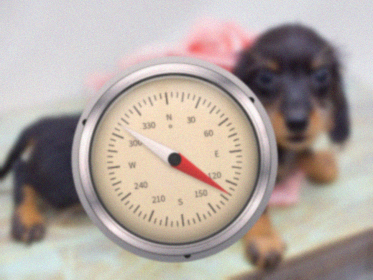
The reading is 130 °
